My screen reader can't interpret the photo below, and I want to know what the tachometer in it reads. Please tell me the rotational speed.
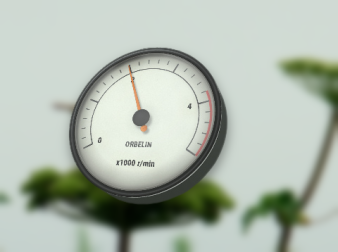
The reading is 2000 rpm
